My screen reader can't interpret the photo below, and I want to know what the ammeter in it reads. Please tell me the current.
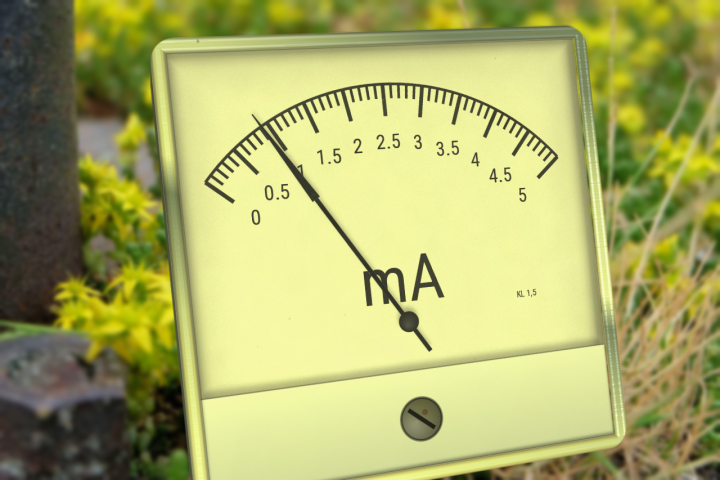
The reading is 0.9 mA
